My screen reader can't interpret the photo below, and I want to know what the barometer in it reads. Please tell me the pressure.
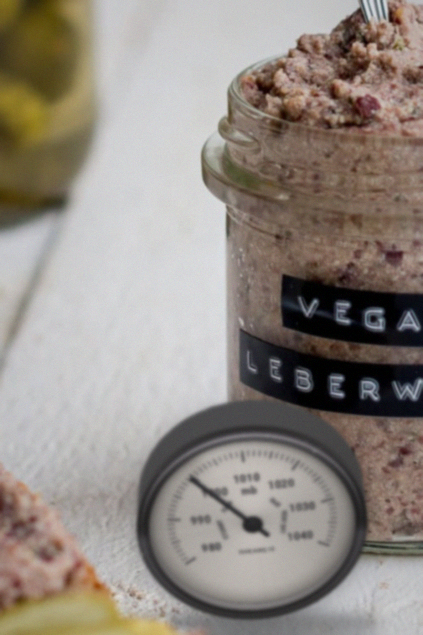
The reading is 1000 mbar
